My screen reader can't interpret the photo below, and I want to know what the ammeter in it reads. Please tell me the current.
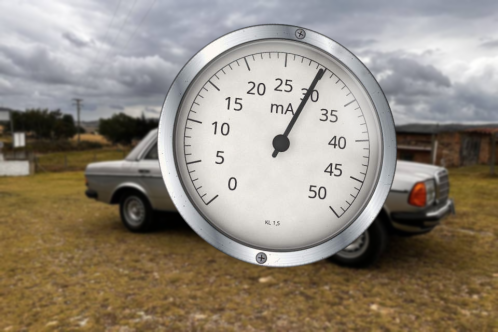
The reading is 29.5 mA
